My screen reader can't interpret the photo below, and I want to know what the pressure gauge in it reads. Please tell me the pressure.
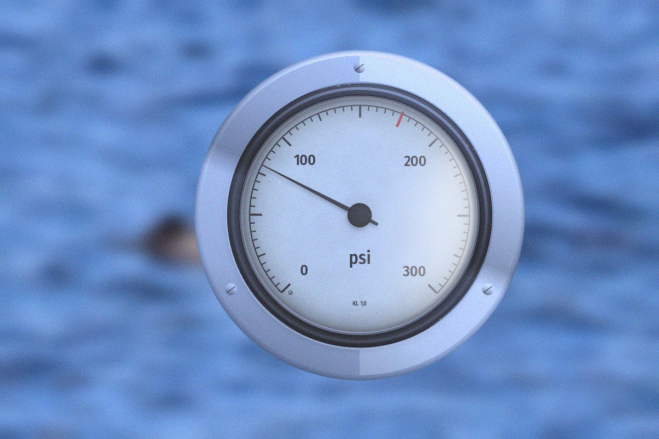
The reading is 80 psi
